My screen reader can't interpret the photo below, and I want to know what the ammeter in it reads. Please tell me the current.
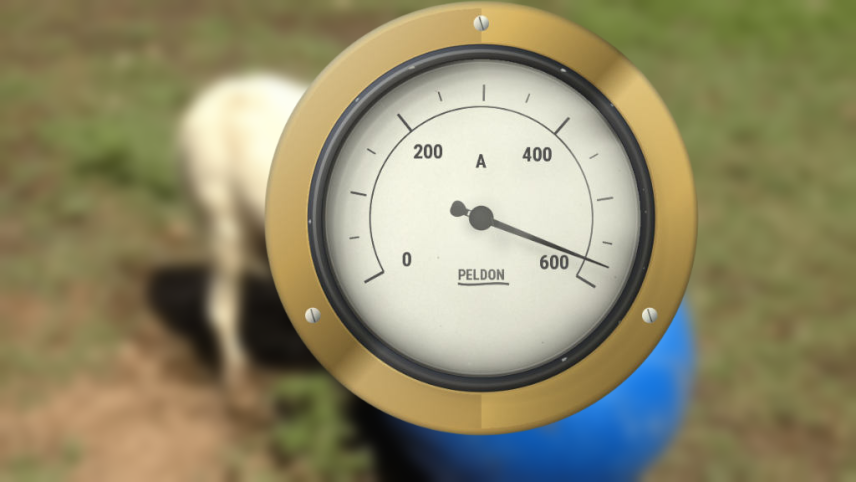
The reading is 575 A
